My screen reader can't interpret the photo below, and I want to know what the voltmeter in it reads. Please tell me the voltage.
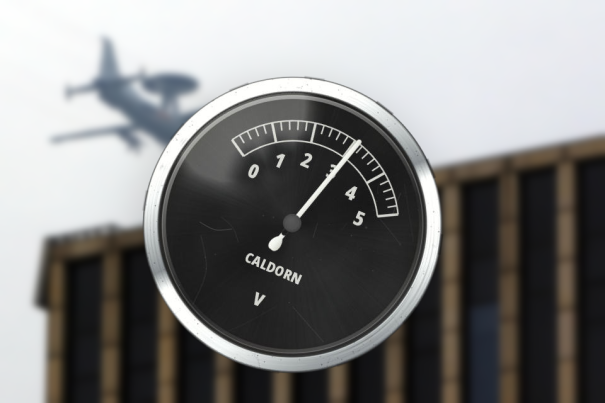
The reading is 3.1 V
